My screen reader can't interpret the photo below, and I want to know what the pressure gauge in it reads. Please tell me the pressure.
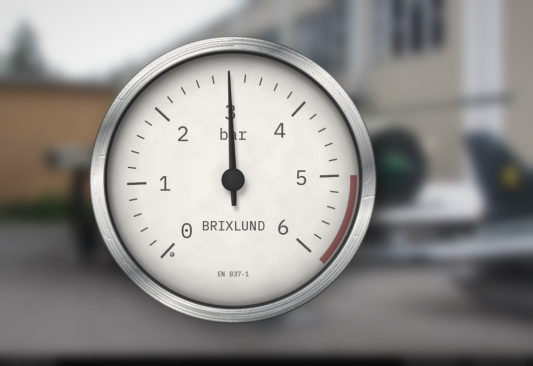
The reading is 3 bar
